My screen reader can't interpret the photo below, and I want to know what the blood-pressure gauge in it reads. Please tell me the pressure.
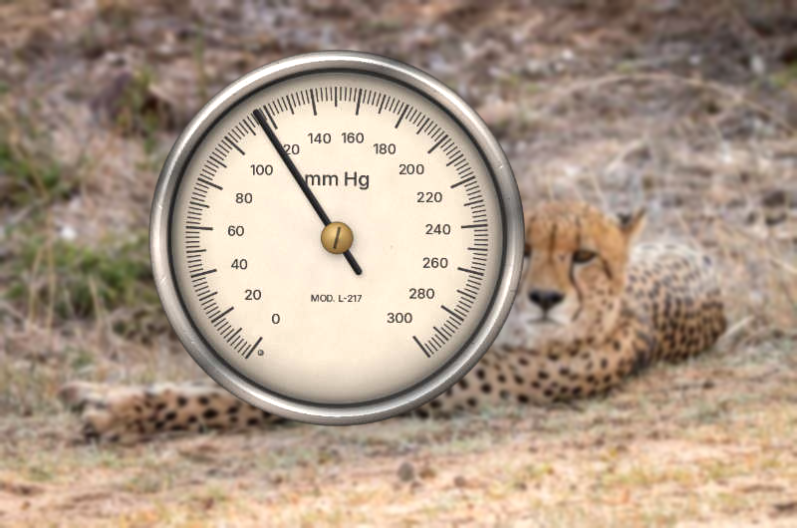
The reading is 116 mmHg
